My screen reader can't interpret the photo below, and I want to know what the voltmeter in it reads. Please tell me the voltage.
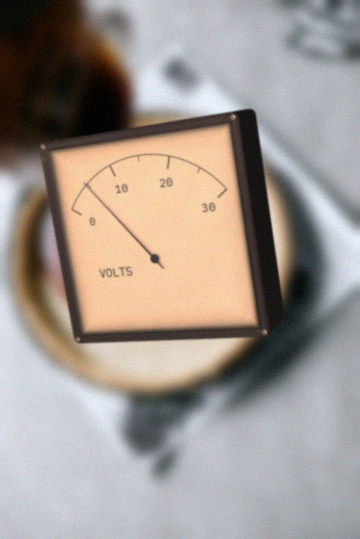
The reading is 5 V
